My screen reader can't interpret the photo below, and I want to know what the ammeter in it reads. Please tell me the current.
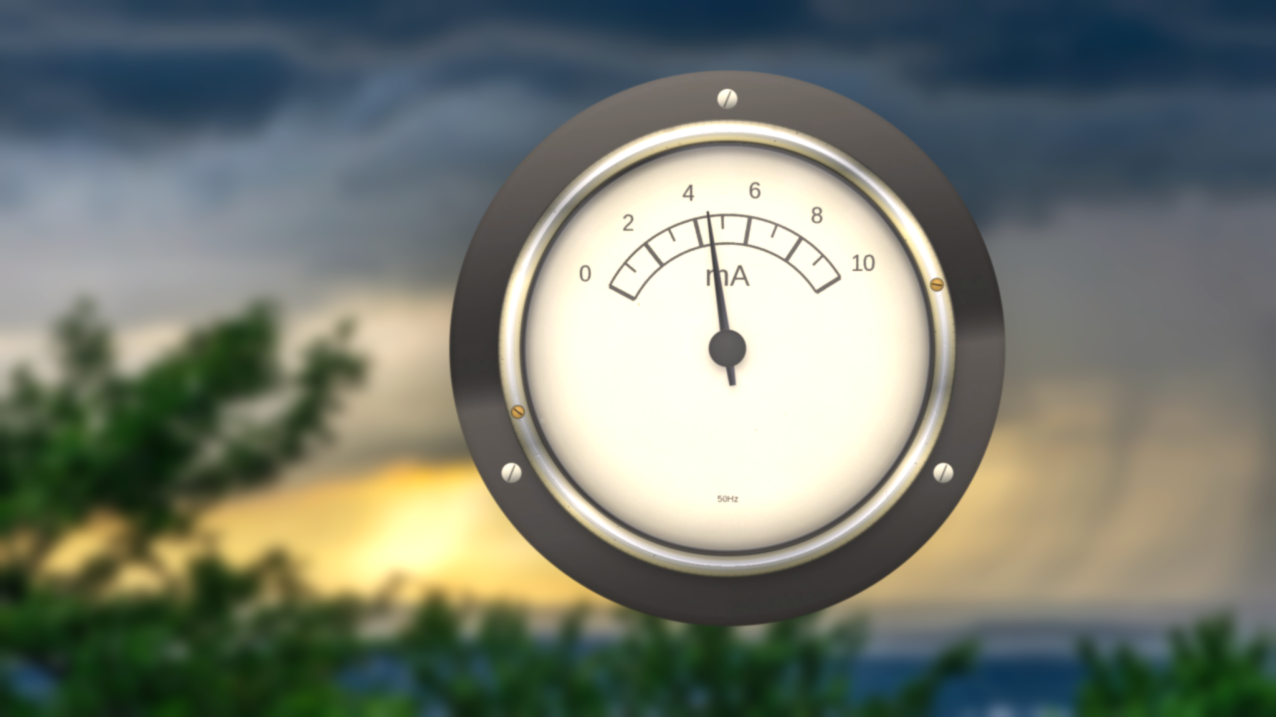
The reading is 4.5 mA
